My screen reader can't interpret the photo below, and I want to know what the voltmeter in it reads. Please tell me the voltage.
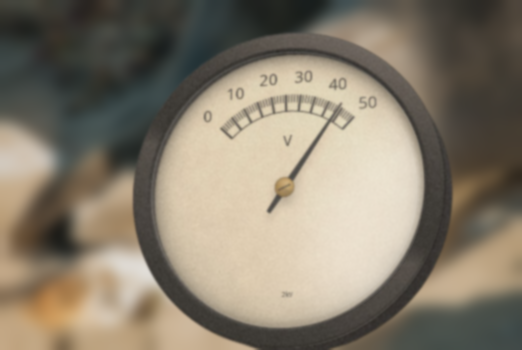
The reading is 45 V
